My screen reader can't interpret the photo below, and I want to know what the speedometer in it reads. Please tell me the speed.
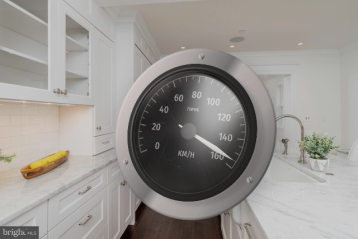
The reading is 155 km/h
